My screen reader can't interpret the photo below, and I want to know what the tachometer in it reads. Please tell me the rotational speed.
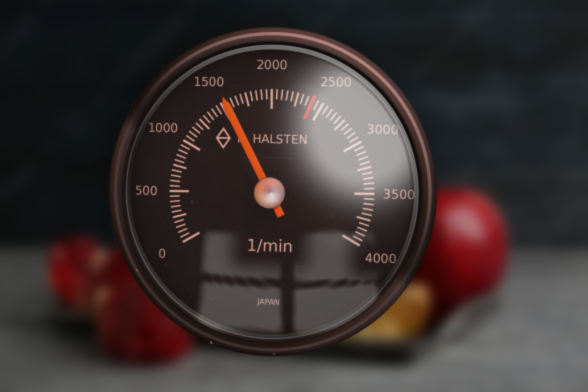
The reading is 1550 rpm
